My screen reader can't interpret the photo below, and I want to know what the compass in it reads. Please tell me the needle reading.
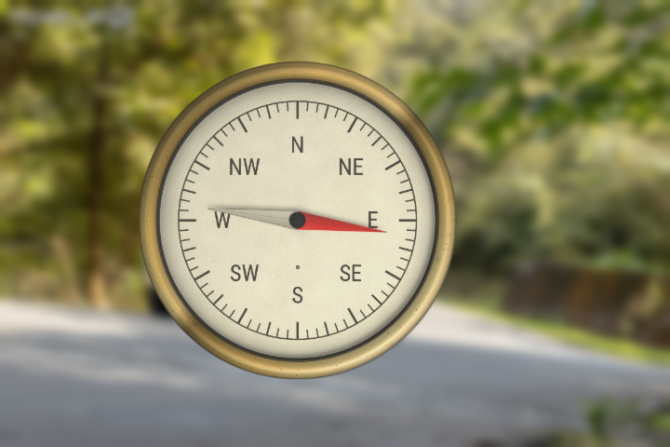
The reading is 97.5 °
